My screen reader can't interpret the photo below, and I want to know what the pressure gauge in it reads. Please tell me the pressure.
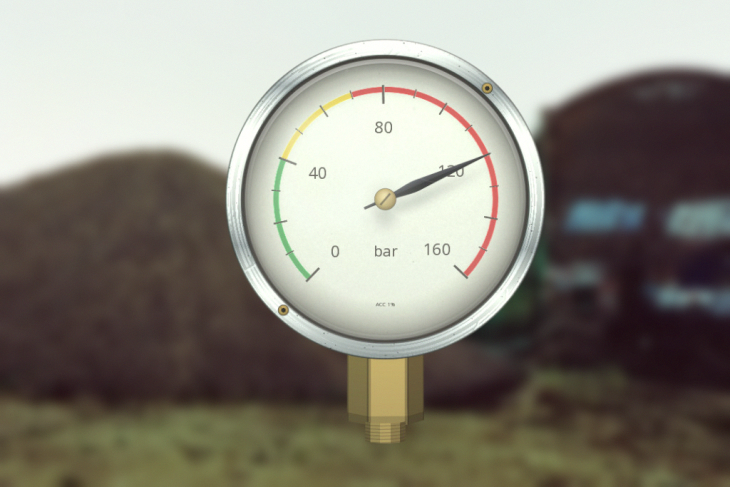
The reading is 120 bar
